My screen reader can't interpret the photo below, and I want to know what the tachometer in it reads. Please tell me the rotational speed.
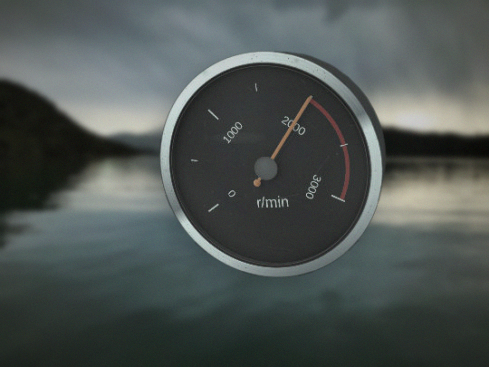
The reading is 2000 rpm
